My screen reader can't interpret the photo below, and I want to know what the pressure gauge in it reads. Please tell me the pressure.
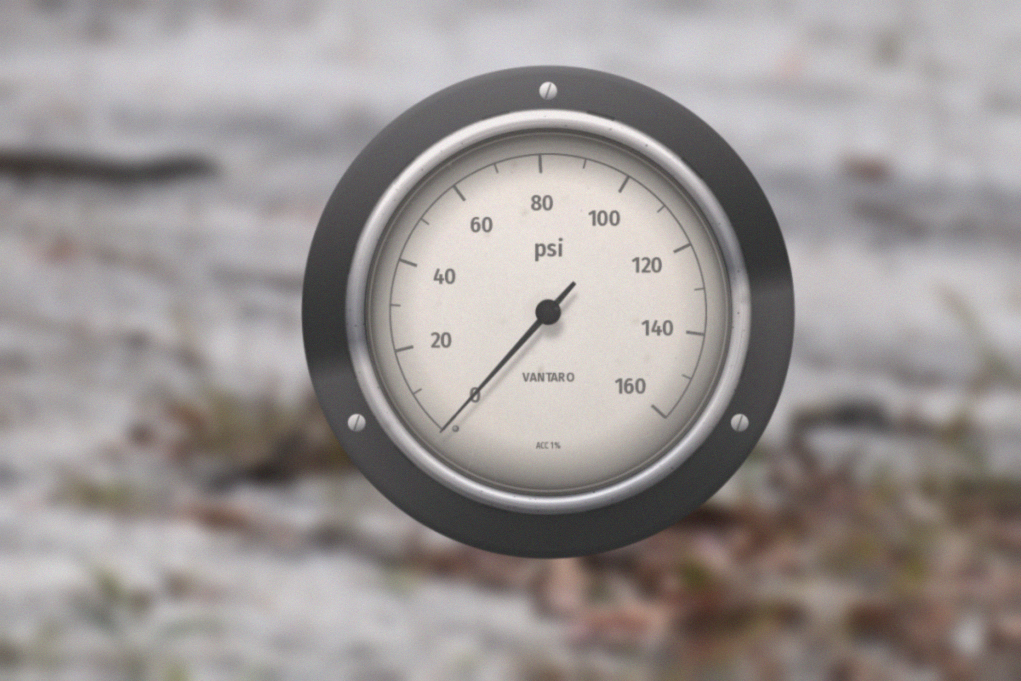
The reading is 0 psi
